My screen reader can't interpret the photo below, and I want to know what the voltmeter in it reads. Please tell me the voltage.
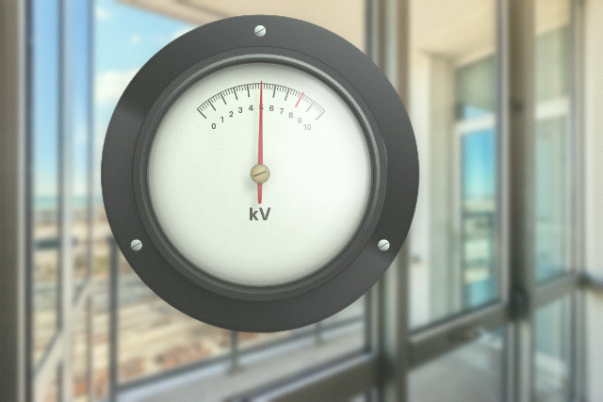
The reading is 5 kV
